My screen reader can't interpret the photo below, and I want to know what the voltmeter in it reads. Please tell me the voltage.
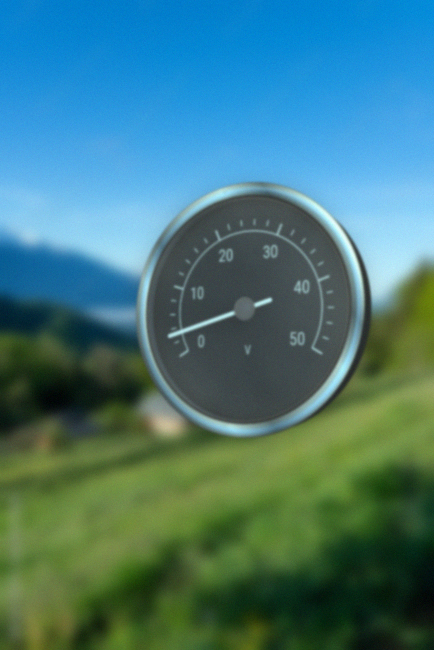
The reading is 3 V
